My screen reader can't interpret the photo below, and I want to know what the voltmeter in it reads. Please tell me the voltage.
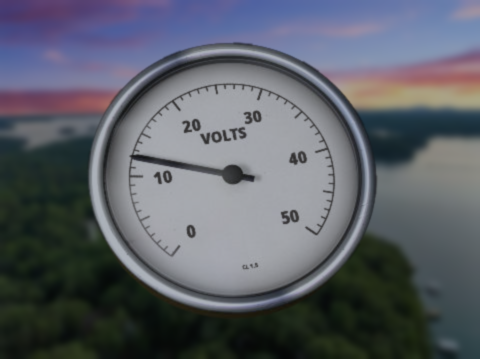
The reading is 12 V
